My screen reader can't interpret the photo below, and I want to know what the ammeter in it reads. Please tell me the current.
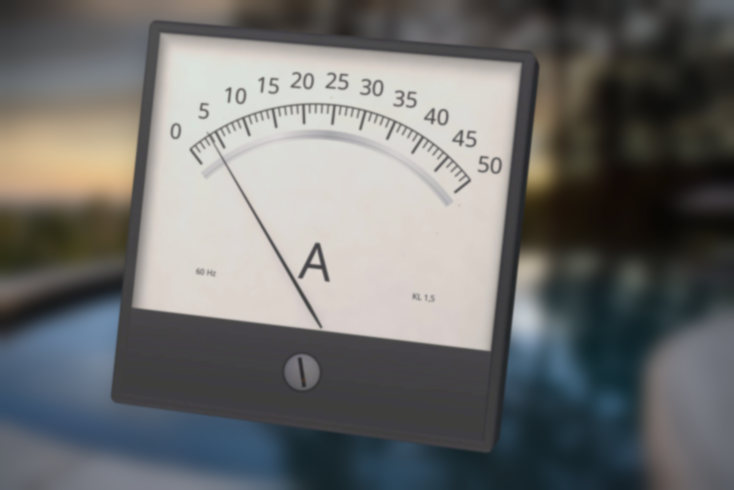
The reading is 4 A
